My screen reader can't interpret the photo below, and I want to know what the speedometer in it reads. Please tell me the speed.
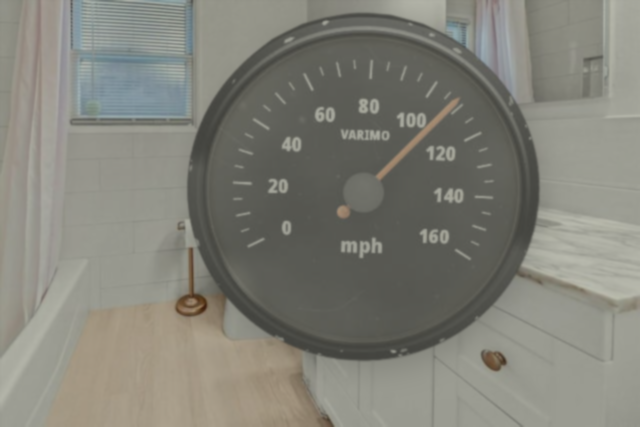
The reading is 107.5 mph
